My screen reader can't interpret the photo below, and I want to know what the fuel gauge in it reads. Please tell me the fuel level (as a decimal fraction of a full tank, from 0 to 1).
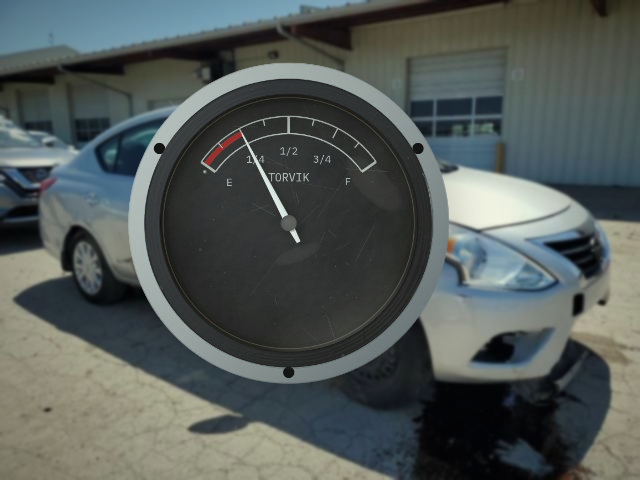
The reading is 0.25
